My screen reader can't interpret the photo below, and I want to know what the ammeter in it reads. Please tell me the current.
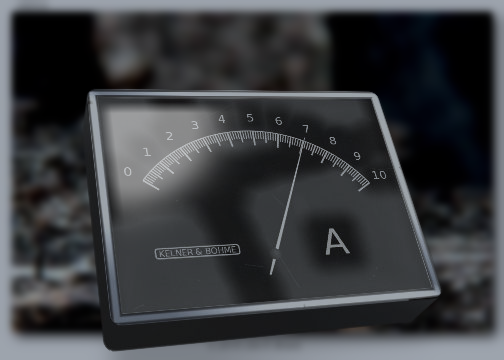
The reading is 7 A
